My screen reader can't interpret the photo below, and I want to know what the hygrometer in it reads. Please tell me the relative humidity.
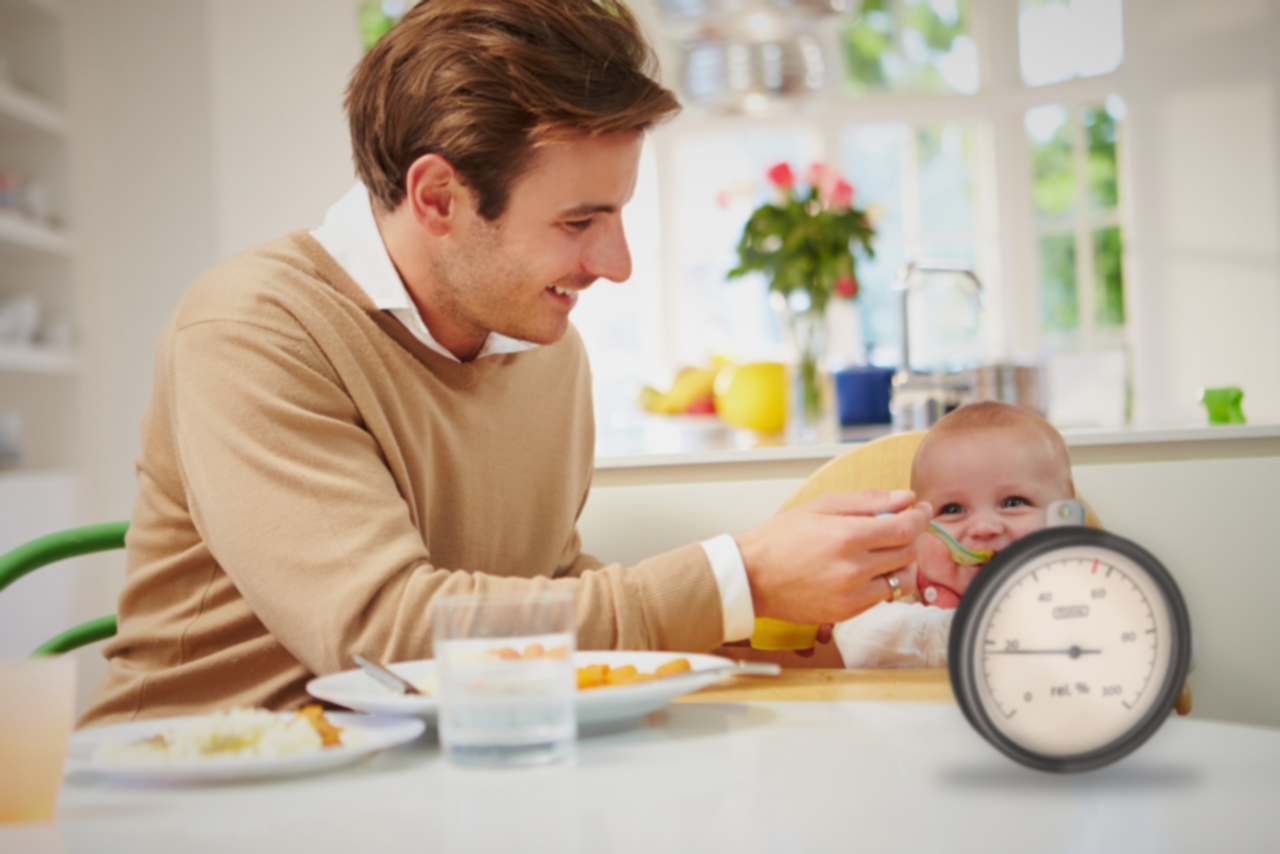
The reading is 18 %
